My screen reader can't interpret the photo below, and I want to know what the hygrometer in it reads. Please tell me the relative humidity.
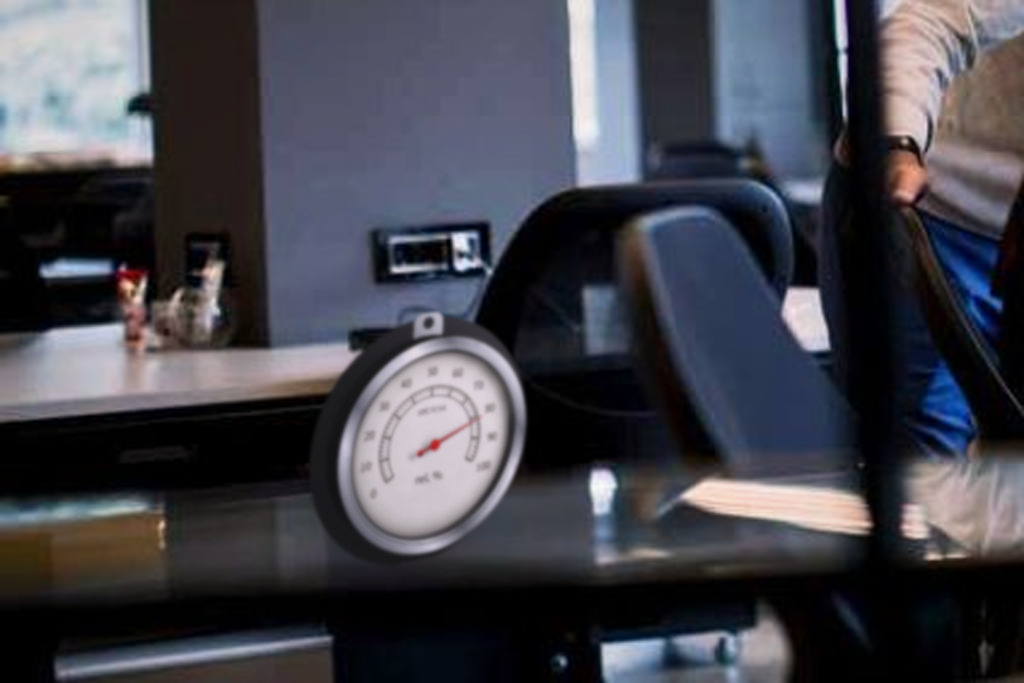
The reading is 80 %
